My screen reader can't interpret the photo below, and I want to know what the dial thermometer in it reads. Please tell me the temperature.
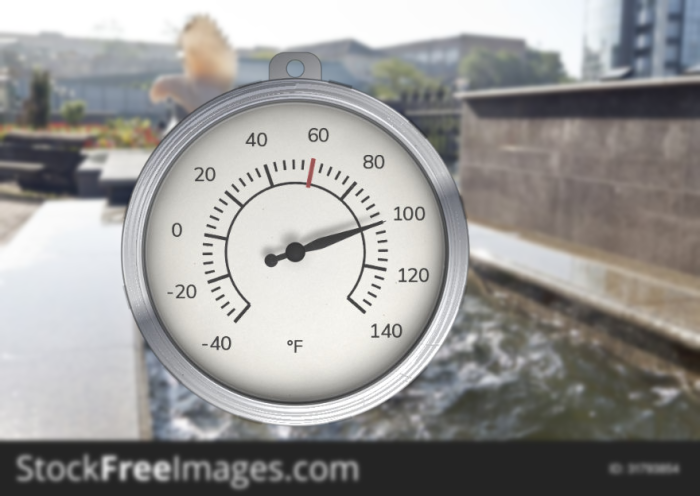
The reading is 100 °F
